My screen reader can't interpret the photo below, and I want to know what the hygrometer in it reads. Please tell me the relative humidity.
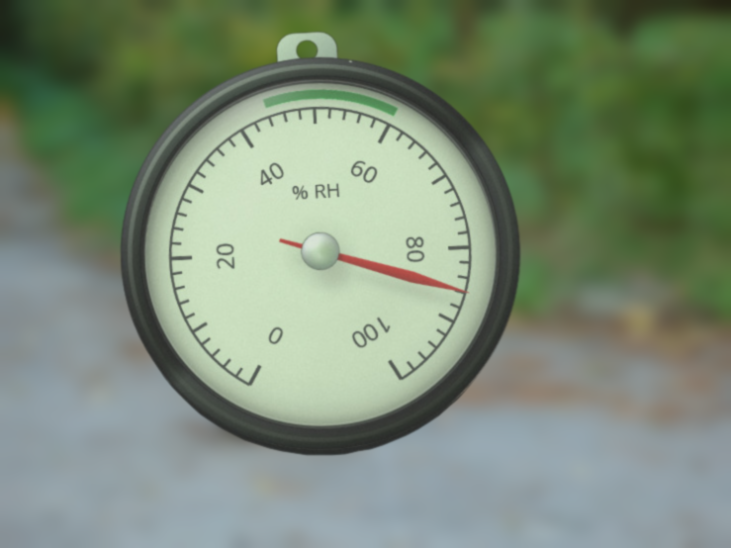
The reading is 86 %
